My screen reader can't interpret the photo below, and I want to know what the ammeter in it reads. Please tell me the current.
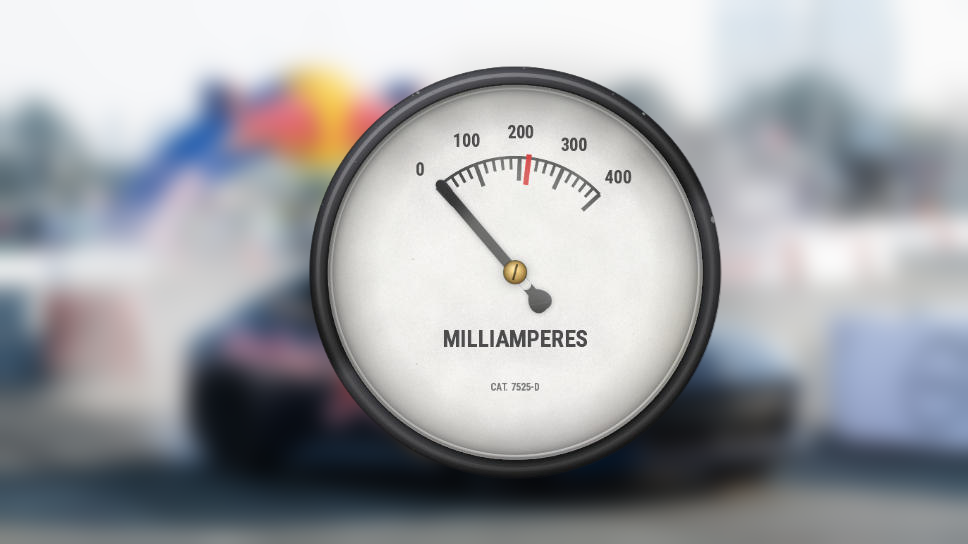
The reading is 10 mA
